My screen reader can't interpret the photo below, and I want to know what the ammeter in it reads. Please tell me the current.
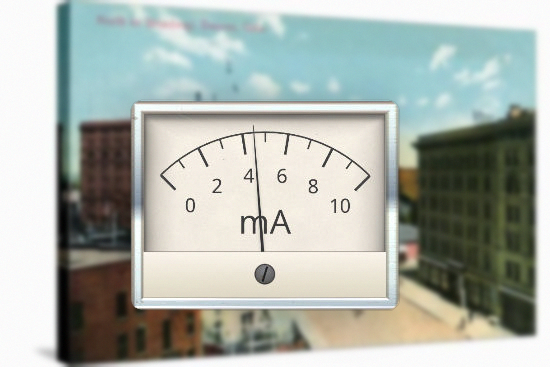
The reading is 4.5 mA
